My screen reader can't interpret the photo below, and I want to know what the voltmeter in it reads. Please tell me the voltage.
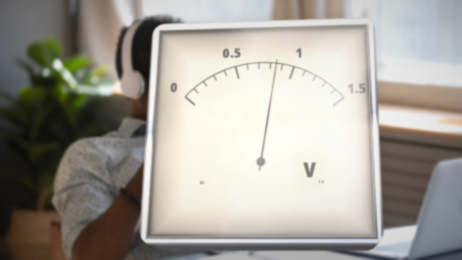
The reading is 0.85 V
